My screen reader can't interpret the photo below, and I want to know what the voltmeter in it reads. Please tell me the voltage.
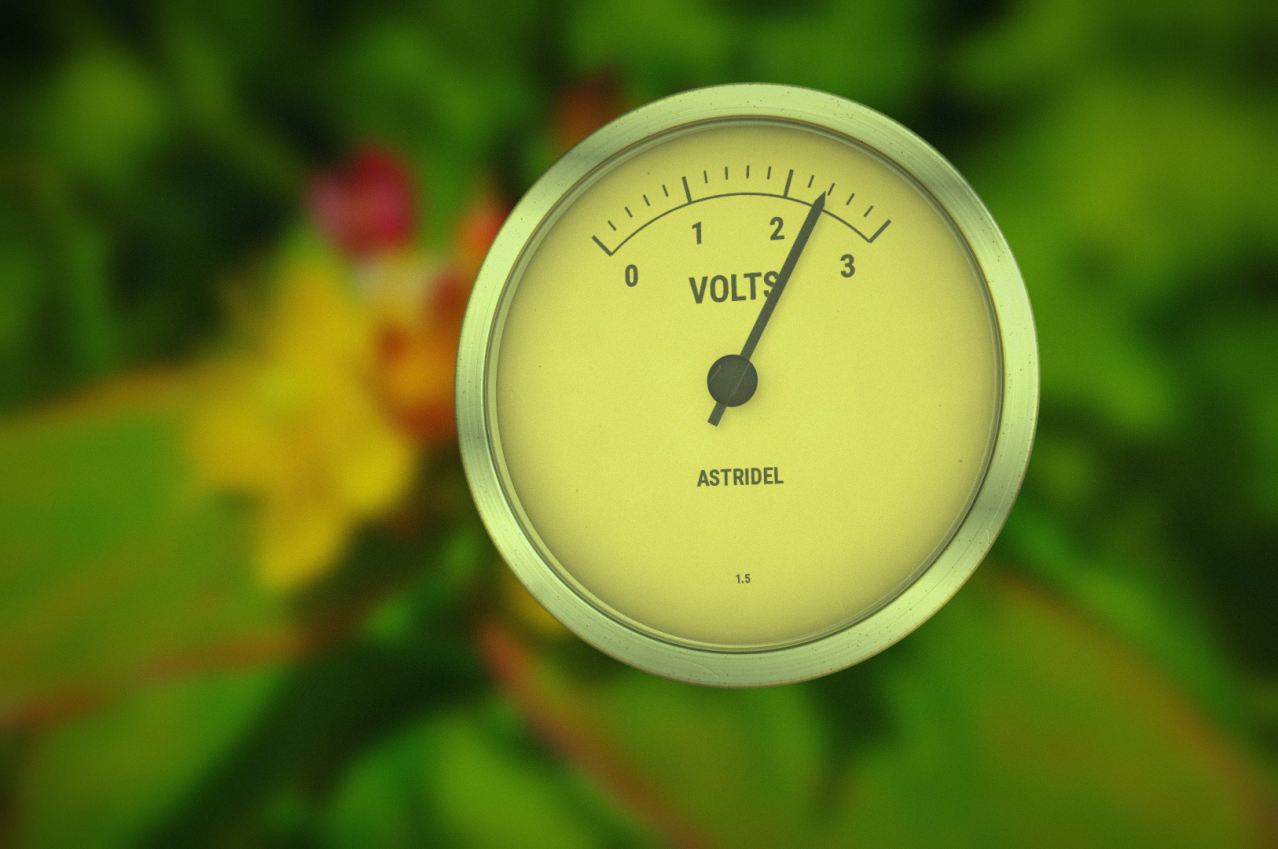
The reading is 2.4 V
